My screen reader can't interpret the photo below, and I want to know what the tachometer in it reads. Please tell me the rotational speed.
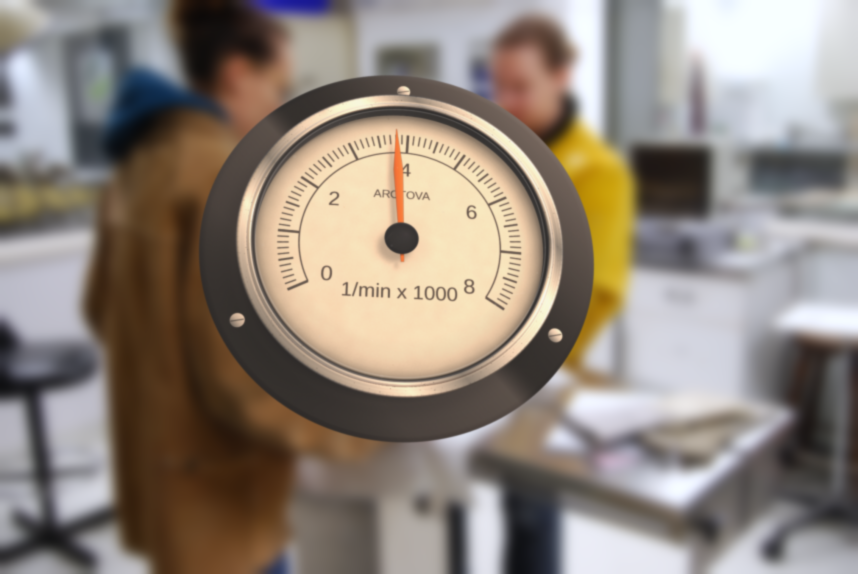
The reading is 3800 rpm
